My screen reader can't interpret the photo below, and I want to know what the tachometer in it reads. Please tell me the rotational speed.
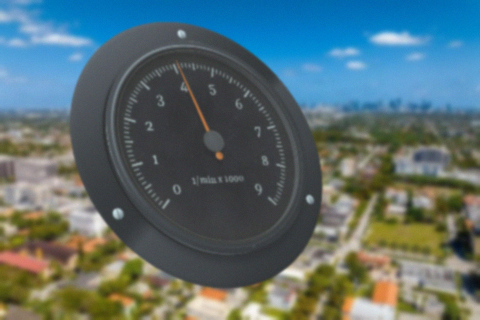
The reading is 4000 rpm
